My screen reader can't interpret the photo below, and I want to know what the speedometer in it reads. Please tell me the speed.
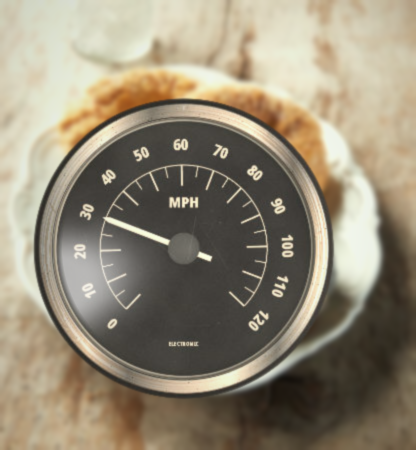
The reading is 30 mph
